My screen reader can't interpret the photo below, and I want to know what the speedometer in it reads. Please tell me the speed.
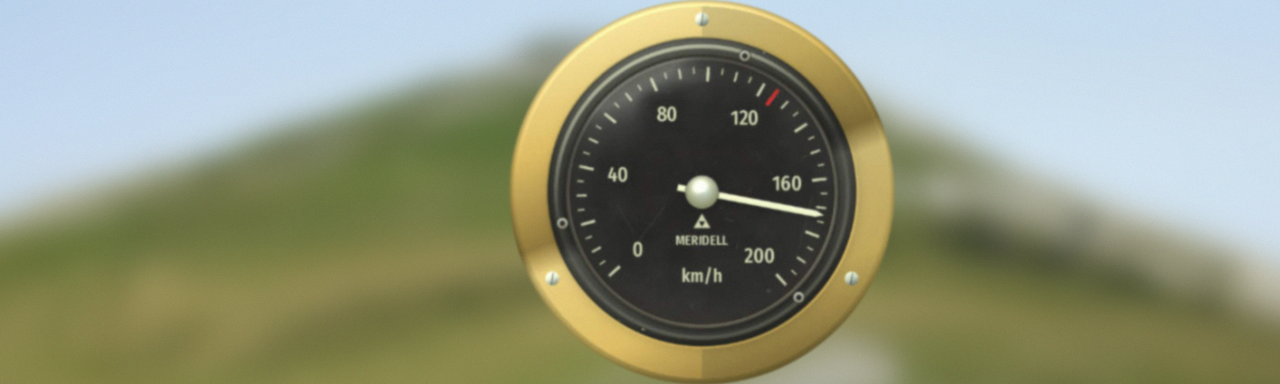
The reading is 172.5 km/h
